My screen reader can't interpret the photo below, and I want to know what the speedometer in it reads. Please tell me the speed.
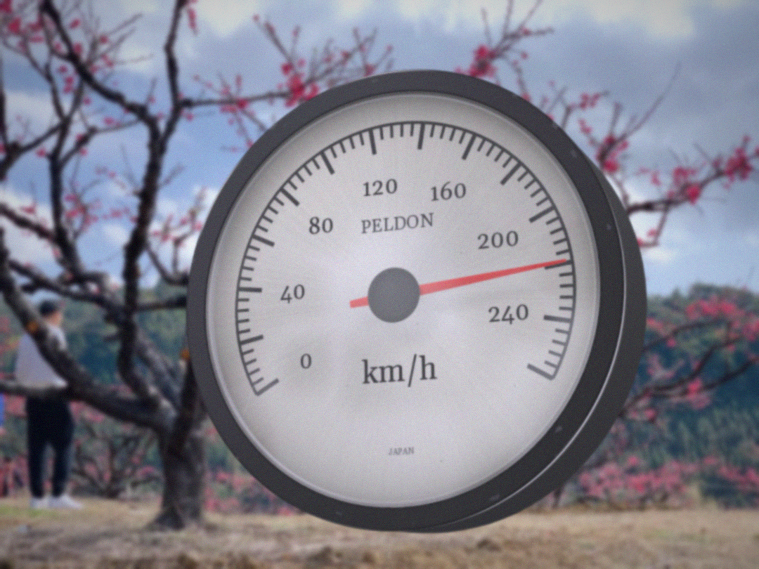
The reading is 220 km/h
